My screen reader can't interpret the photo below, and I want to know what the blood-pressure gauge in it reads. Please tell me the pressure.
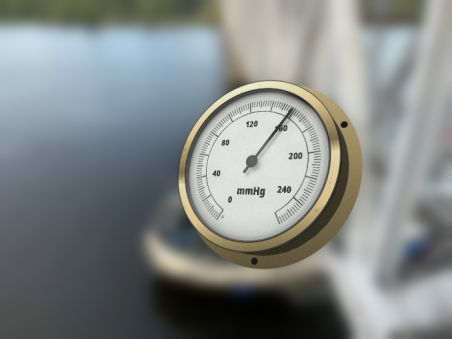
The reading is 160 mmHg
